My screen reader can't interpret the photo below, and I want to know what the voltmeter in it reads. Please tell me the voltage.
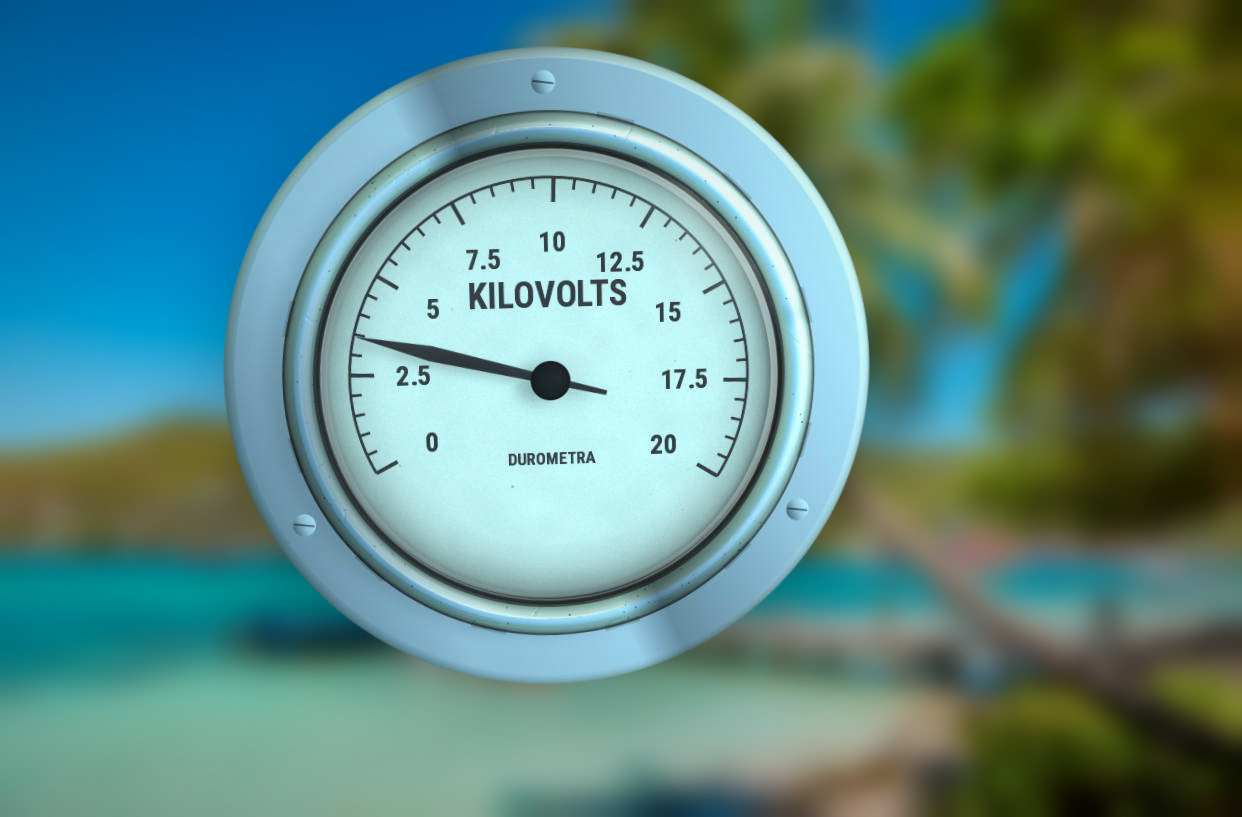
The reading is 3.5 kV
